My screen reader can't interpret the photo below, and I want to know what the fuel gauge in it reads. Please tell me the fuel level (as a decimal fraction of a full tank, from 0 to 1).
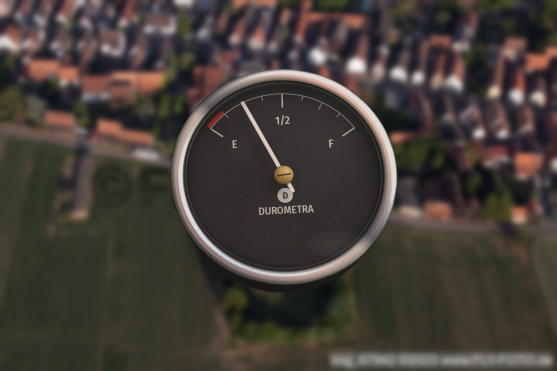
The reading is 0.25
